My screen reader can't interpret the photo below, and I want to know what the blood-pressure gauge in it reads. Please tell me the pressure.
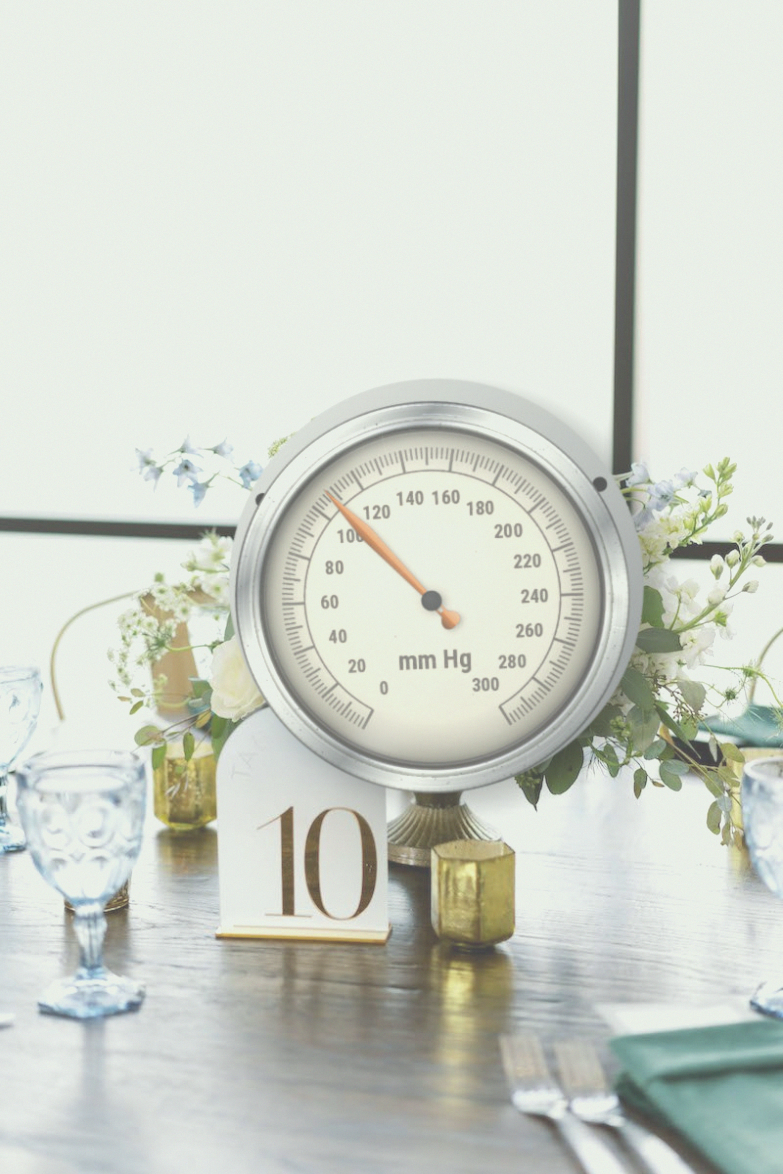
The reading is 108 mmHg
